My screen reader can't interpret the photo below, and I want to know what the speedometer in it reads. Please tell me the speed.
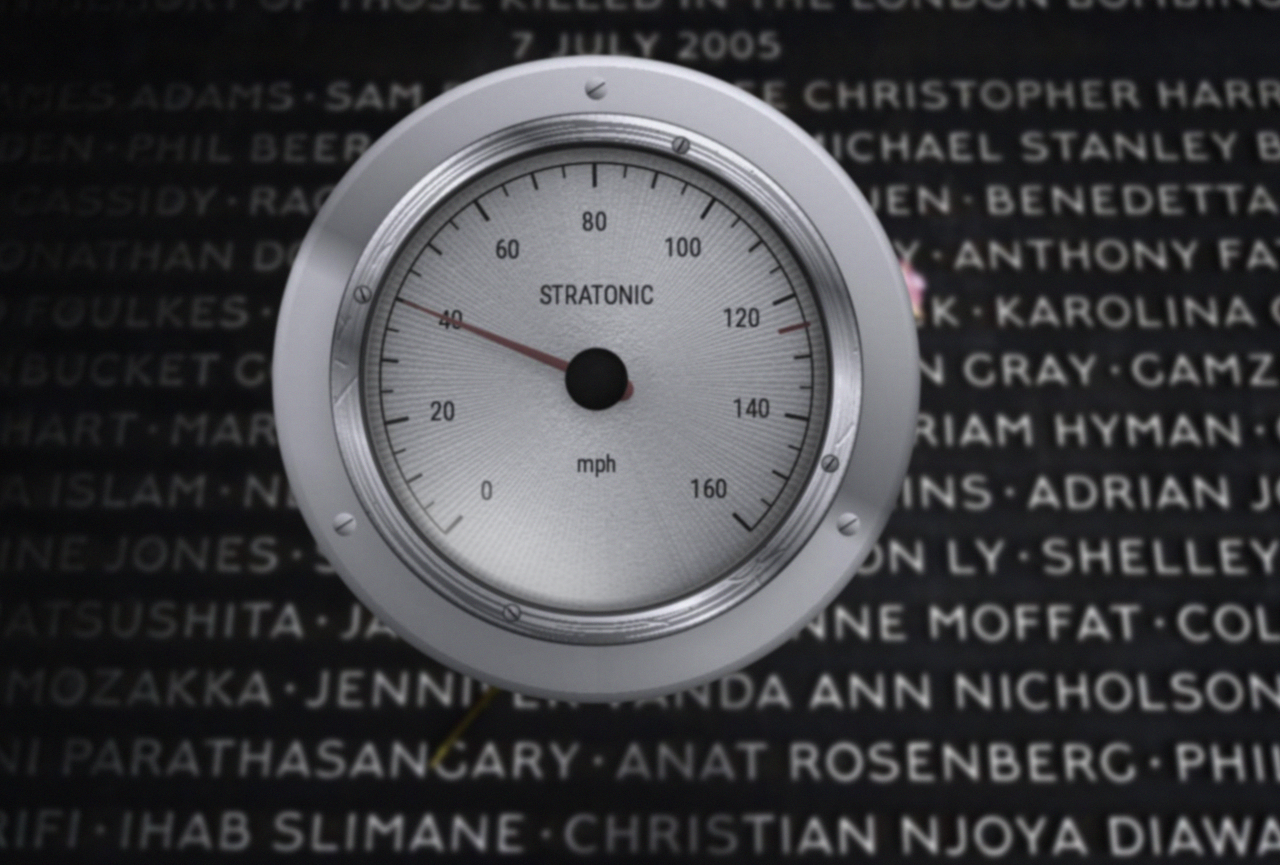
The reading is 40 mph
